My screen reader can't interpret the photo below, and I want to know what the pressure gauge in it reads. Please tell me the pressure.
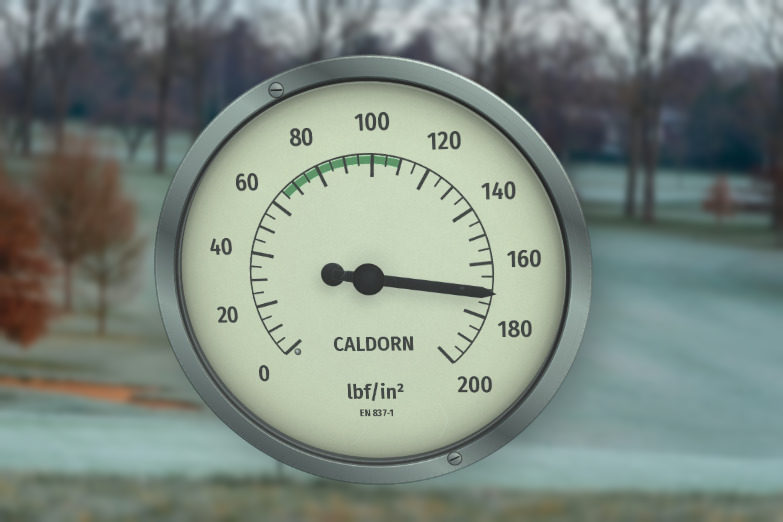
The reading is 170 psi
